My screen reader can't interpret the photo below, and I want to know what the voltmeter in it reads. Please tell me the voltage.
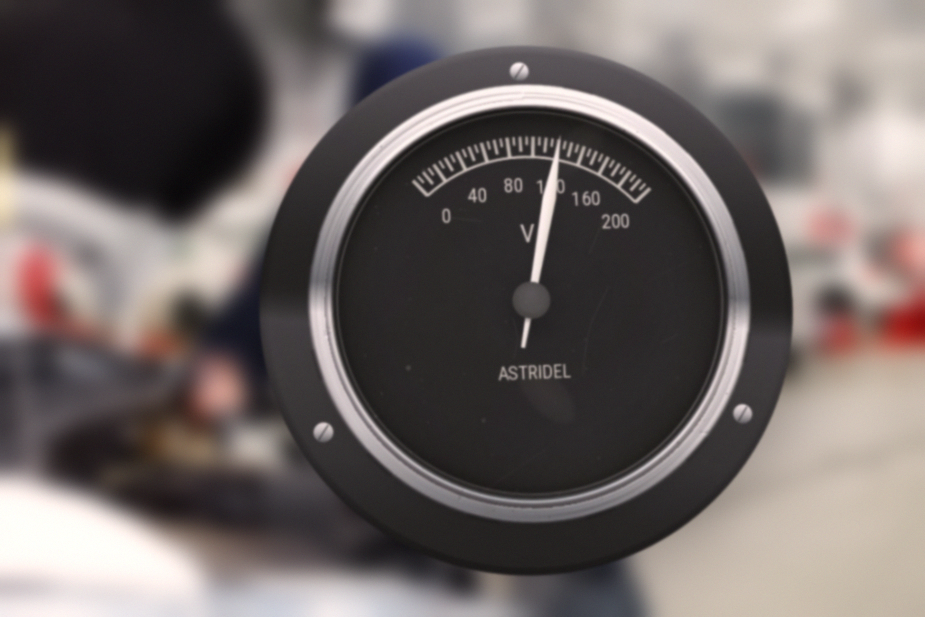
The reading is 120 V
